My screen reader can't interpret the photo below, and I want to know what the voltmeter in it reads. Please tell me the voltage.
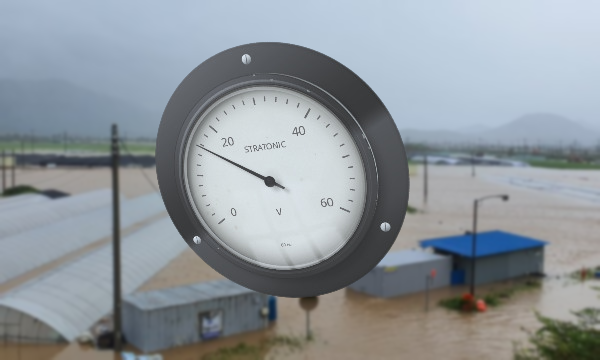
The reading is 16 V
